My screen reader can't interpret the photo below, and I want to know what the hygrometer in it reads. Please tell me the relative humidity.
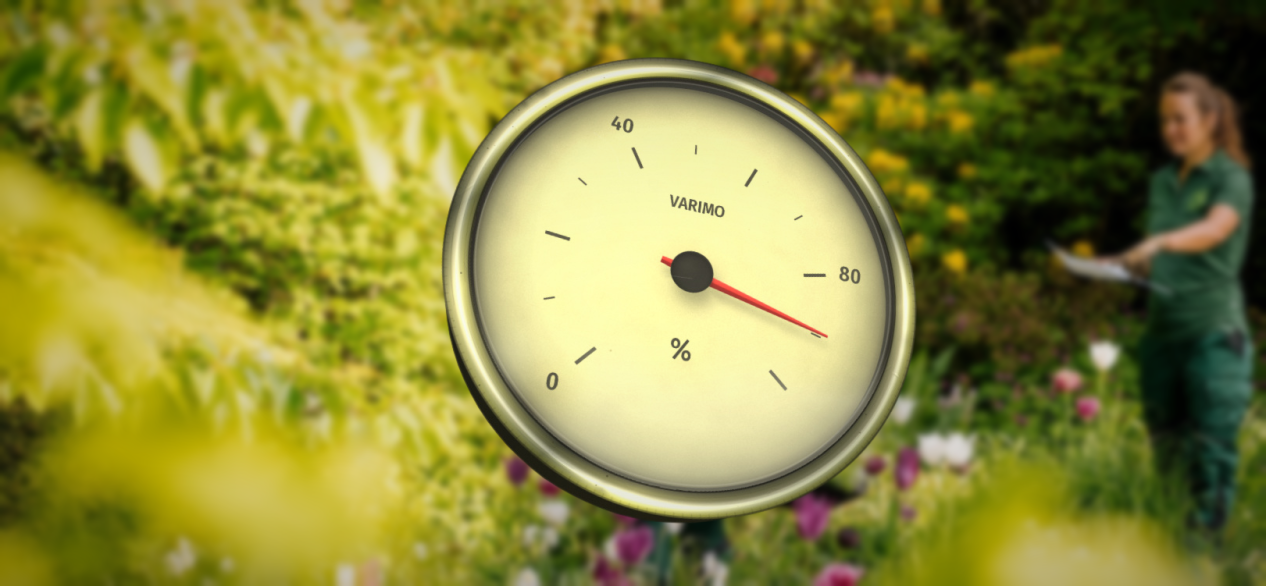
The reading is 90 %
